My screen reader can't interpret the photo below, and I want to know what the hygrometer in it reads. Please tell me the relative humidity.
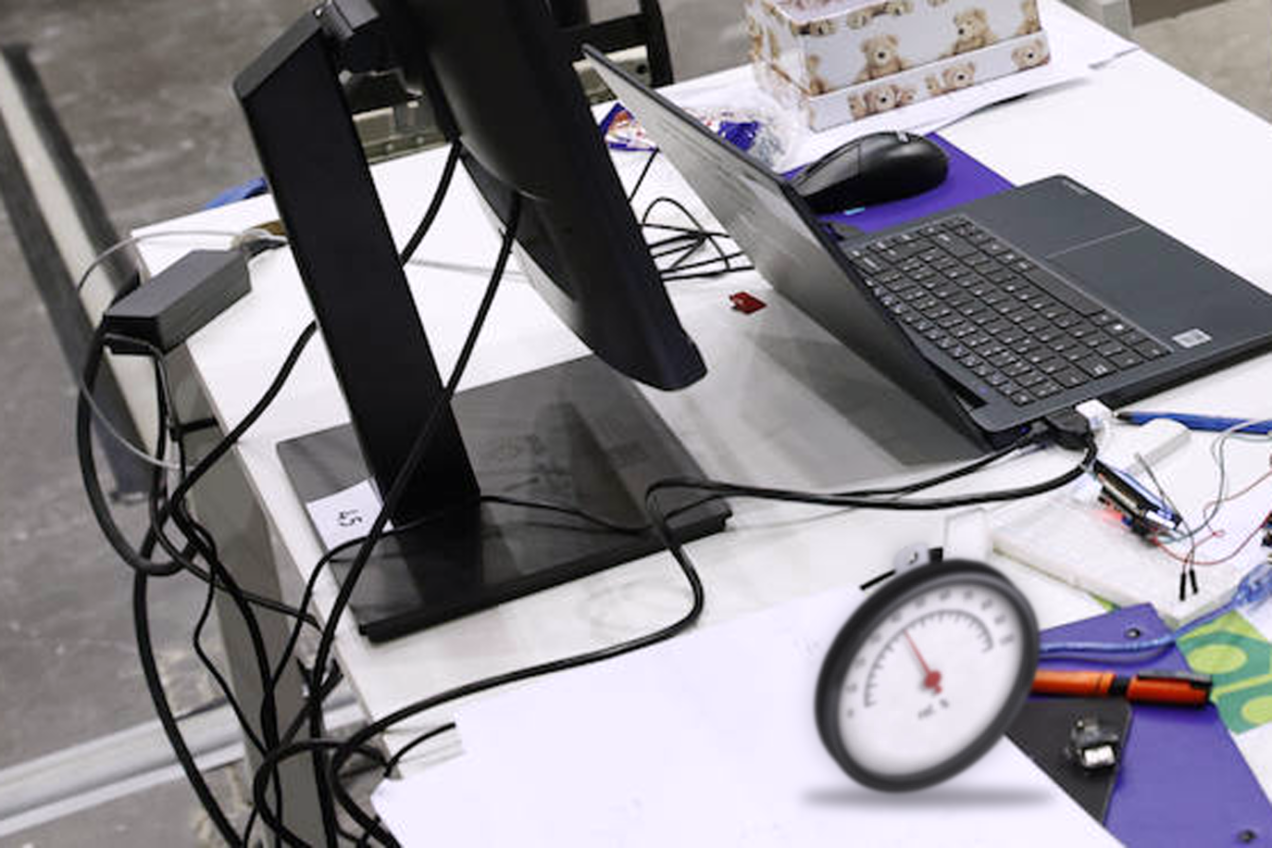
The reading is 40 %
